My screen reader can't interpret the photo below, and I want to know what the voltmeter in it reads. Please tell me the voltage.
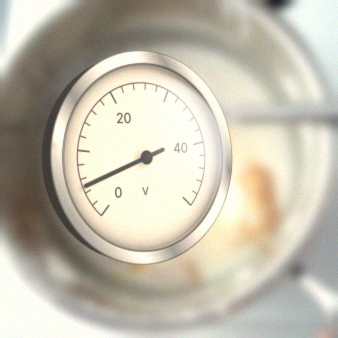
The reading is 5 V
